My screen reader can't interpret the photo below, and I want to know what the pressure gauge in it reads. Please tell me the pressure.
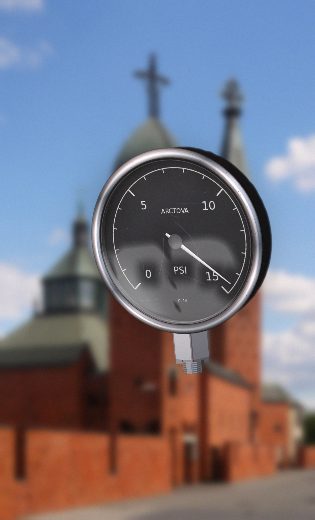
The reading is 14.5 psi
